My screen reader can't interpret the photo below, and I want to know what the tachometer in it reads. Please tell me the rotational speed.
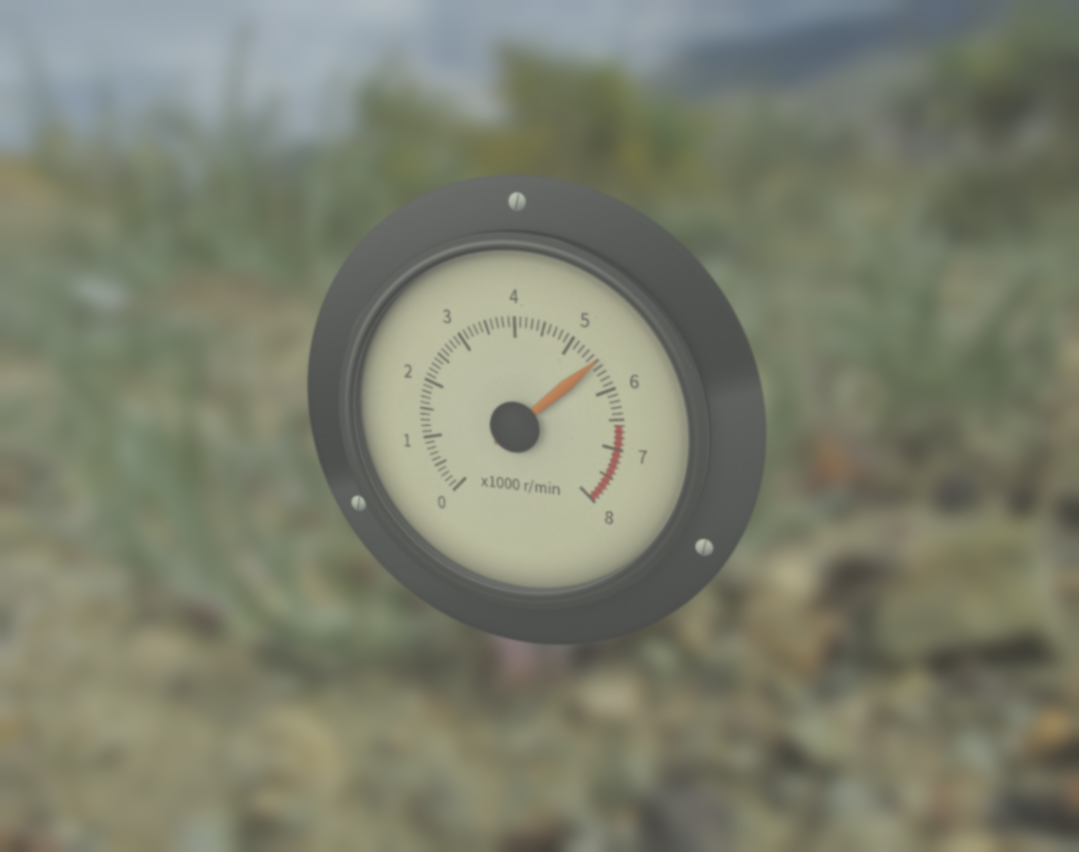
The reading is 5500 rpm
